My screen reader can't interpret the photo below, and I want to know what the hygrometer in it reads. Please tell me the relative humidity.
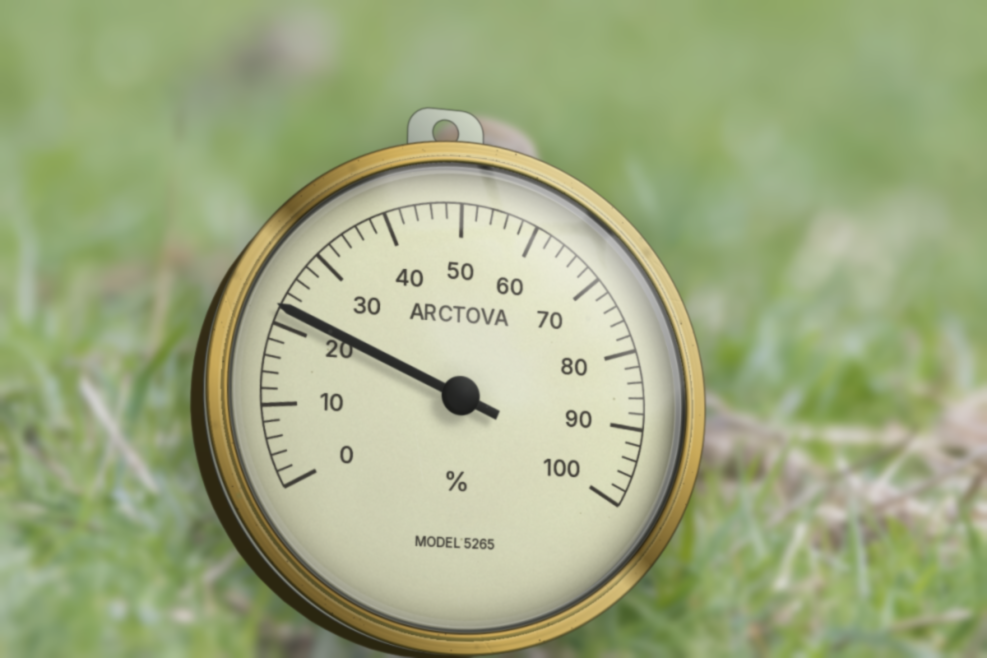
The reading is 22 %
